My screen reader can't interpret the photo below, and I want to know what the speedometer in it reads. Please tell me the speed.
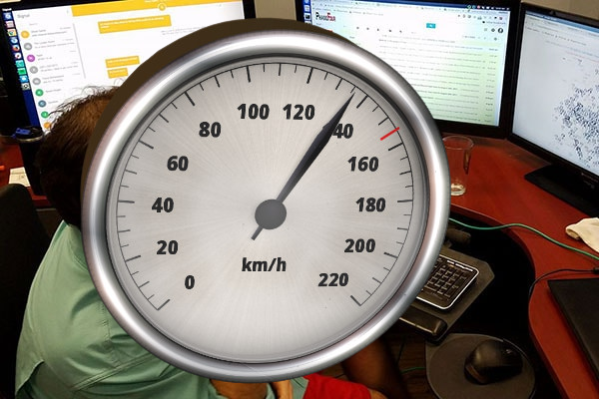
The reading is 135 km/h
